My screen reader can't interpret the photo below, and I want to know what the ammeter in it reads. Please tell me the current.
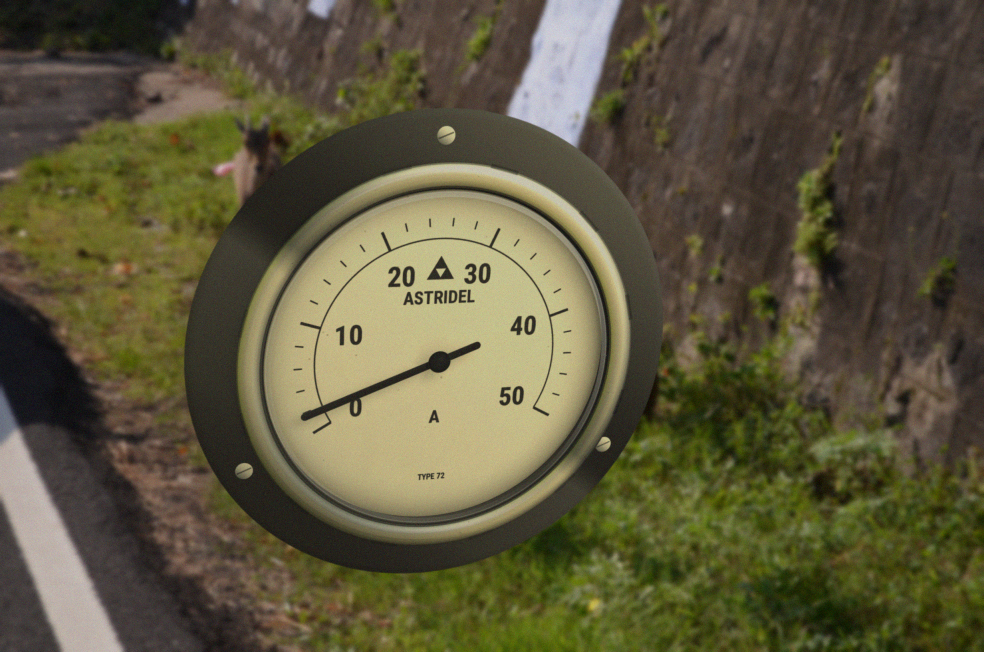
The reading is 2 A
